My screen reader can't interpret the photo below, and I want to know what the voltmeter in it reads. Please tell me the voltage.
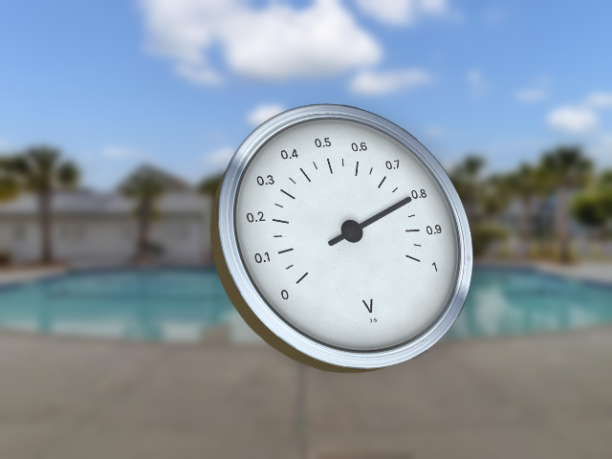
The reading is 0.8 V
